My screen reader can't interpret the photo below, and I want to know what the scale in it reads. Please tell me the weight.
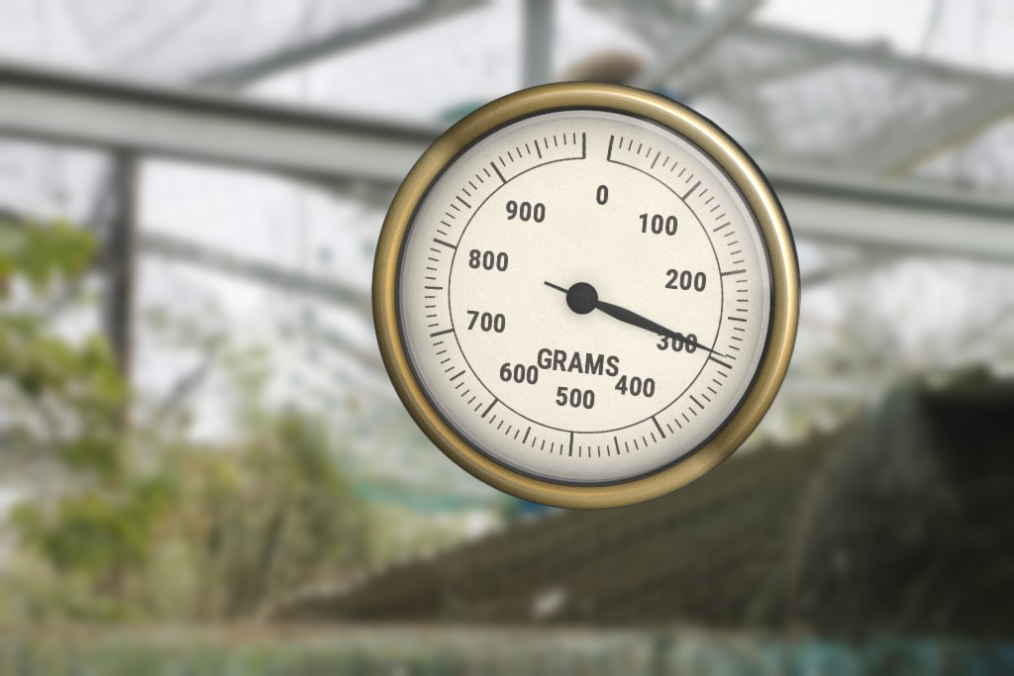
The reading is 290 g
